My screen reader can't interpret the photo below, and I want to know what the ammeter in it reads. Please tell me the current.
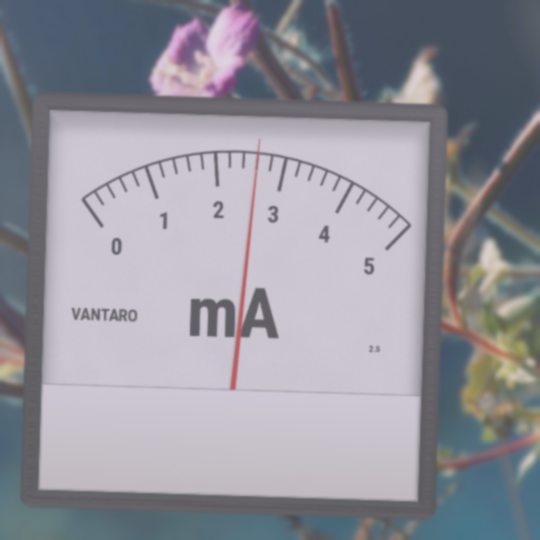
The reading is 2.6 mA
